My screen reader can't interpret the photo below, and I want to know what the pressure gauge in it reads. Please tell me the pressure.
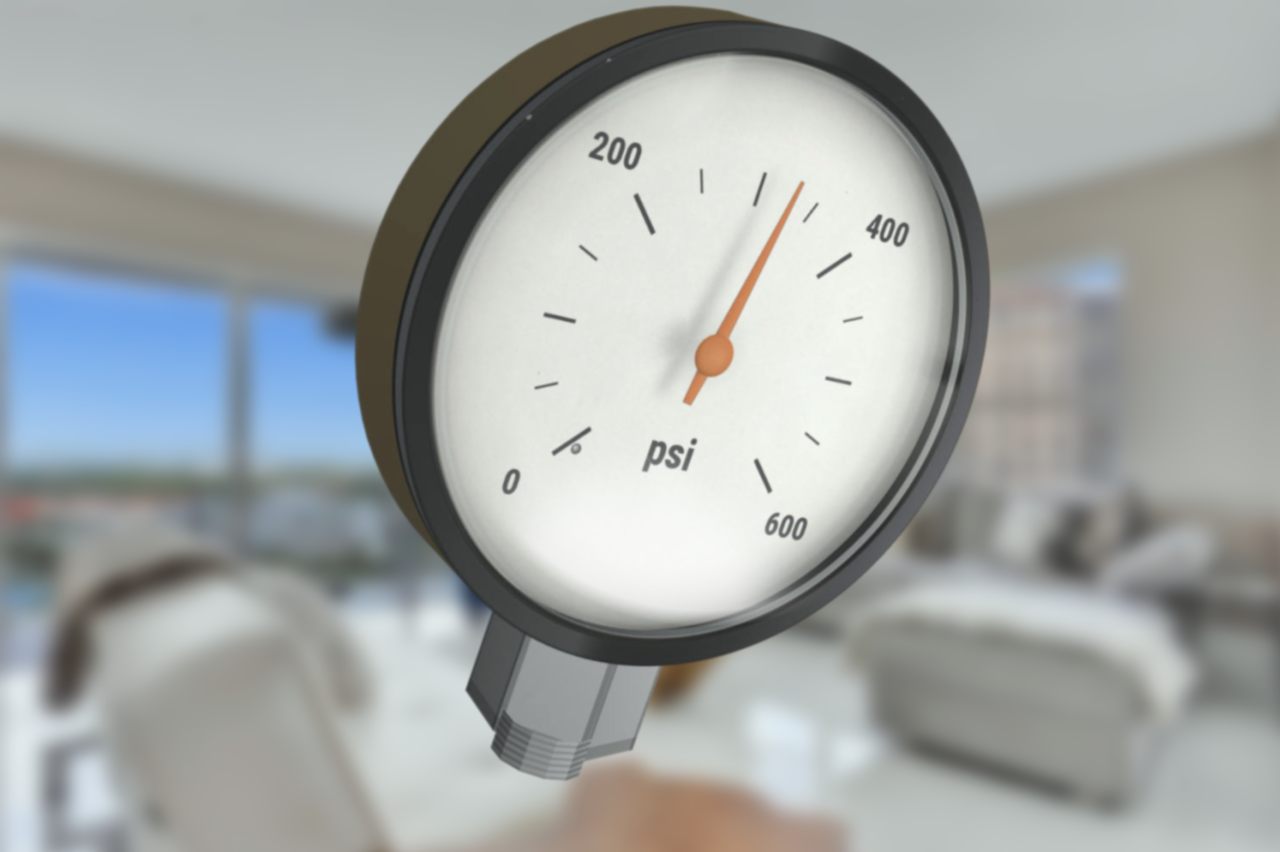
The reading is 325 psi
